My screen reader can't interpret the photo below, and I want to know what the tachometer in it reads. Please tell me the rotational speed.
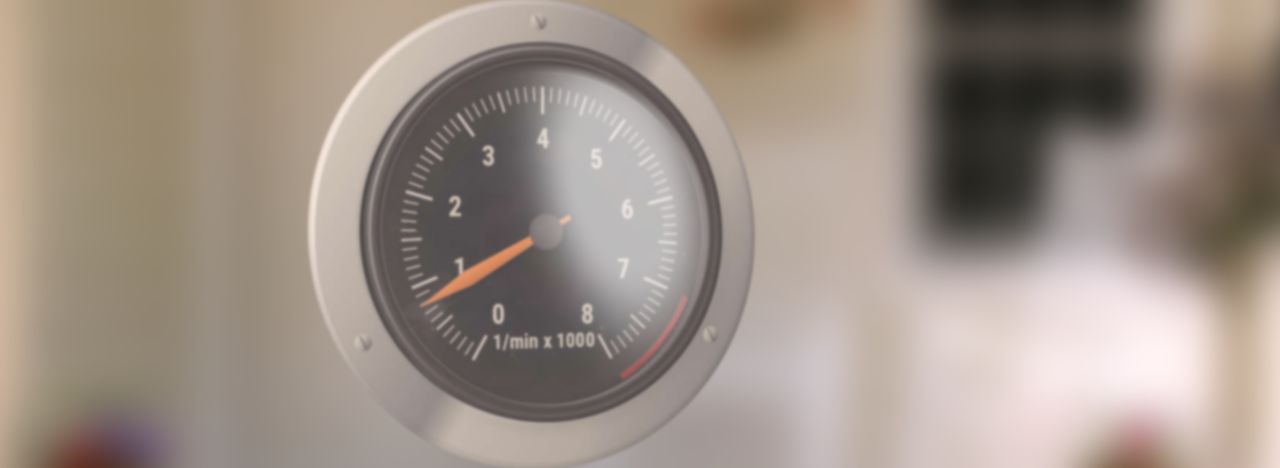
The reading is 800 rpm
